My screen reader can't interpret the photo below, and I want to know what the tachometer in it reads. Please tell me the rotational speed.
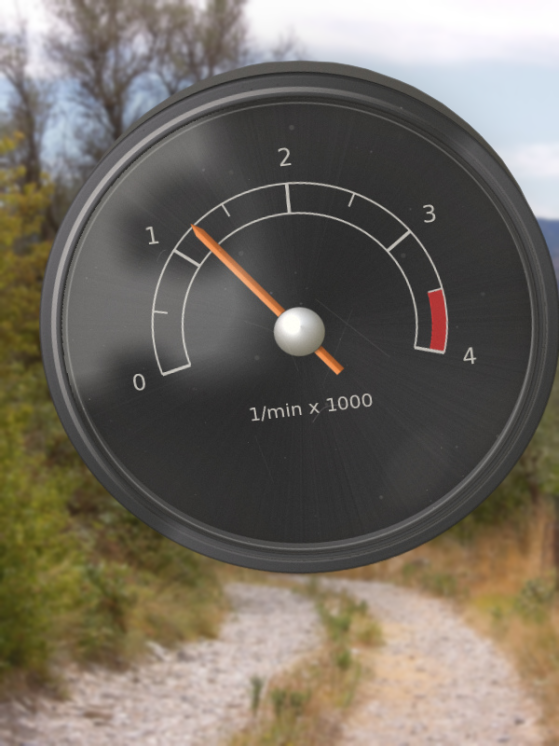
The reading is 1250 rpm
